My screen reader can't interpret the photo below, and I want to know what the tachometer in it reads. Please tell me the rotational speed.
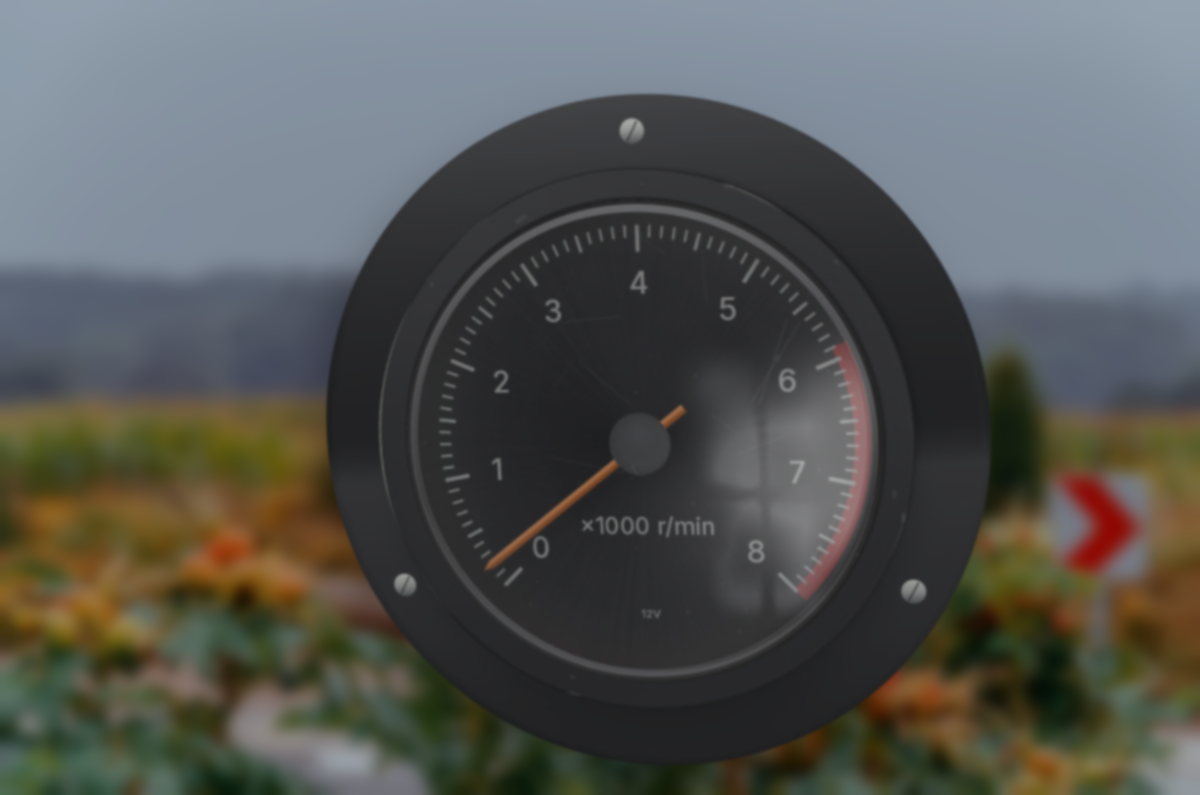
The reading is 200 rpm
